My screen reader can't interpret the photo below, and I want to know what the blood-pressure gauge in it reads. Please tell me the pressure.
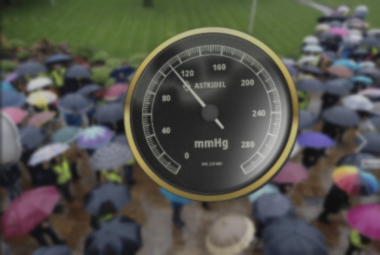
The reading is 110 mmHg
